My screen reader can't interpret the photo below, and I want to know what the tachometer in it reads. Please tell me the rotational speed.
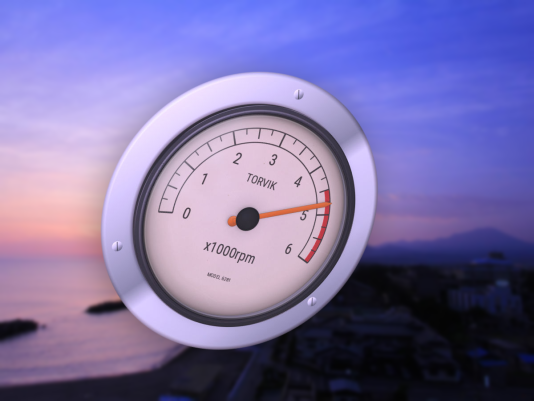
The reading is 4750 rpm
